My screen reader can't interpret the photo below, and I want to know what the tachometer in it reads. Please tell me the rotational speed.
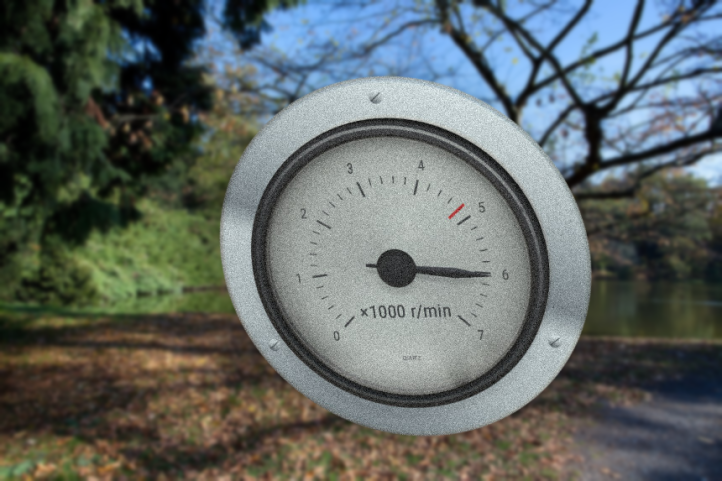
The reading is 6000 rpm
